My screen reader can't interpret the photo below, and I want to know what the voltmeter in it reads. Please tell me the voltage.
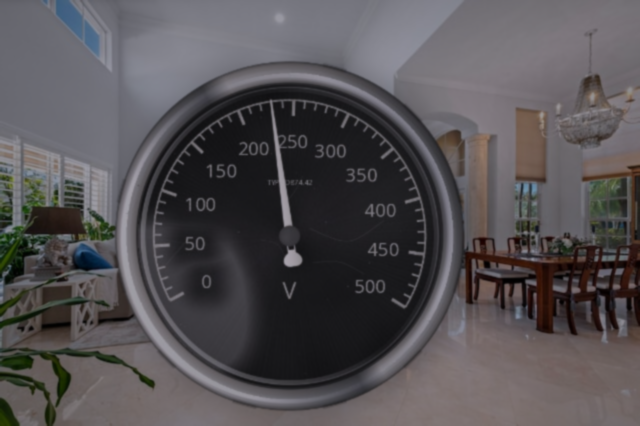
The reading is 230 V
